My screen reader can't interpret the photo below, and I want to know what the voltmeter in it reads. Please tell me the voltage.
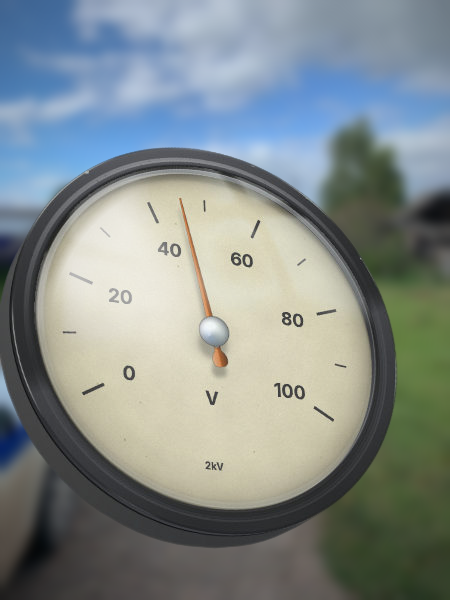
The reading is 45 V
